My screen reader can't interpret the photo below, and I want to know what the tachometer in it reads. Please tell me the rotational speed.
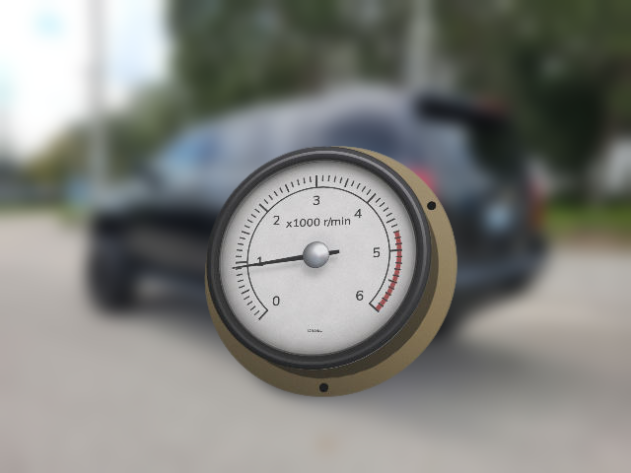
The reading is 900 rpm
